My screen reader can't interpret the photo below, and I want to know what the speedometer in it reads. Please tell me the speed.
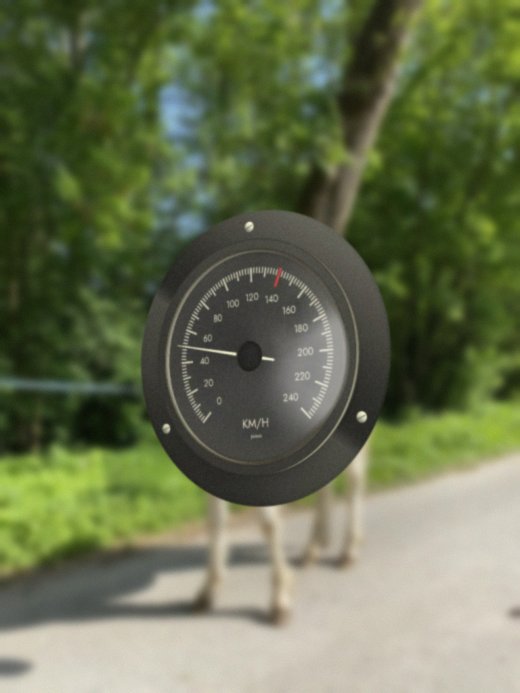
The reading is 50 km/h
